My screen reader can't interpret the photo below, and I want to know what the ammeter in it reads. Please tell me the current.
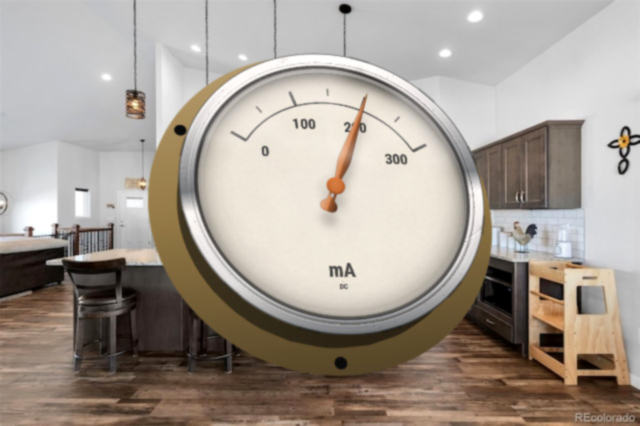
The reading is 200 mA
